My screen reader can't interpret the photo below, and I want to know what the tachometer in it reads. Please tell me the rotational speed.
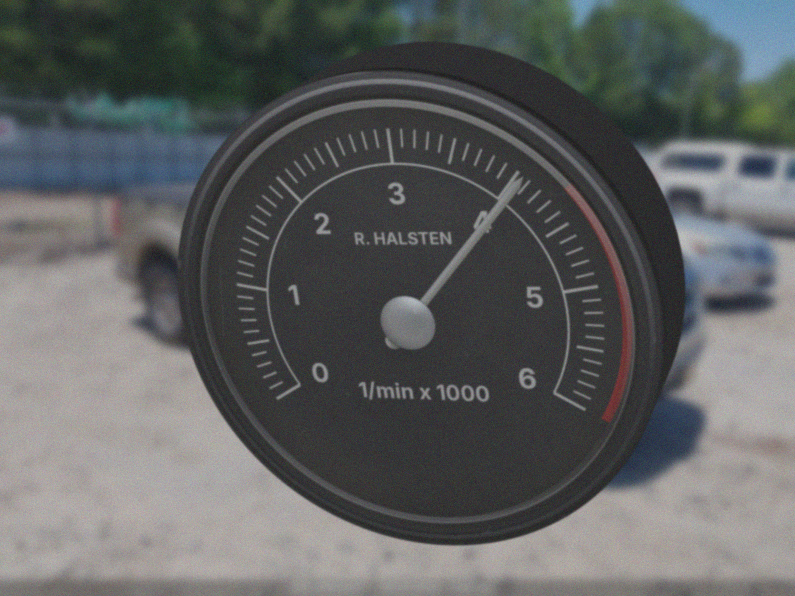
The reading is 4050 rpm
